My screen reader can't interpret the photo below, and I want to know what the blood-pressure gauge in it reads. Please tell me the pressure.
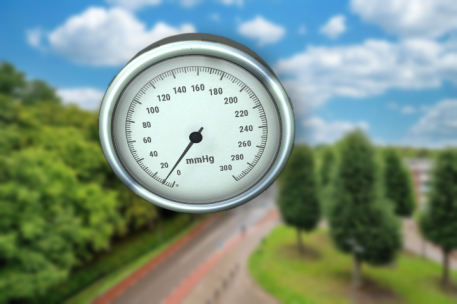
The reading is 10 mmHg
